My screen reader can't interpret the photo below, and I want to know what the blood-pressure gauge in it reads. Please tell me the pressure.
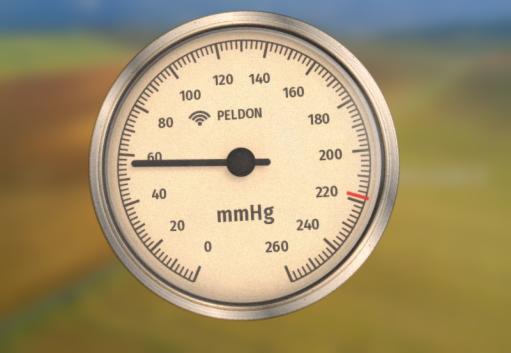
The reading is 56 mmHg
